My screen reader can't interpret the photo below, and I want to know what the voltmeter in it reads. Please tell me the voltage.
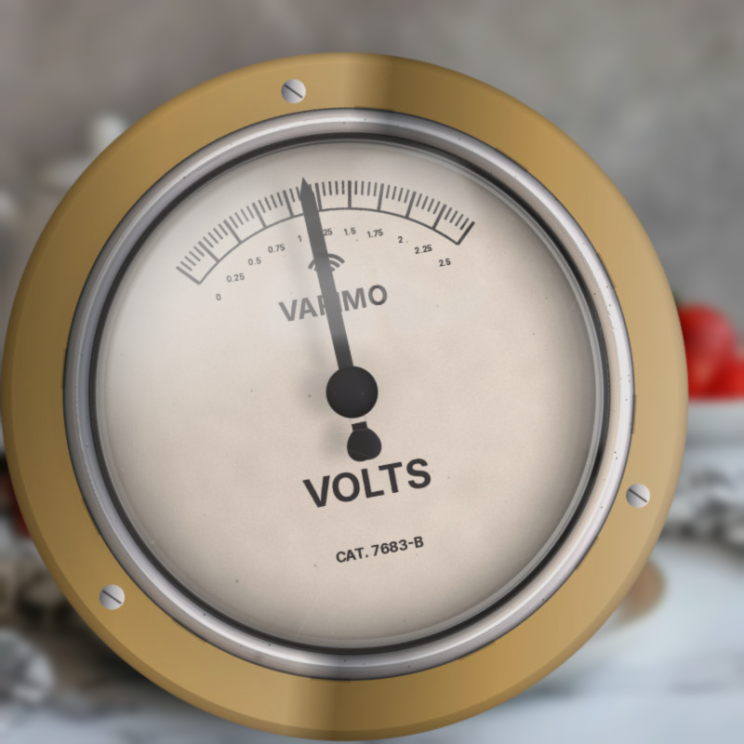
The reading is 1.15 V
